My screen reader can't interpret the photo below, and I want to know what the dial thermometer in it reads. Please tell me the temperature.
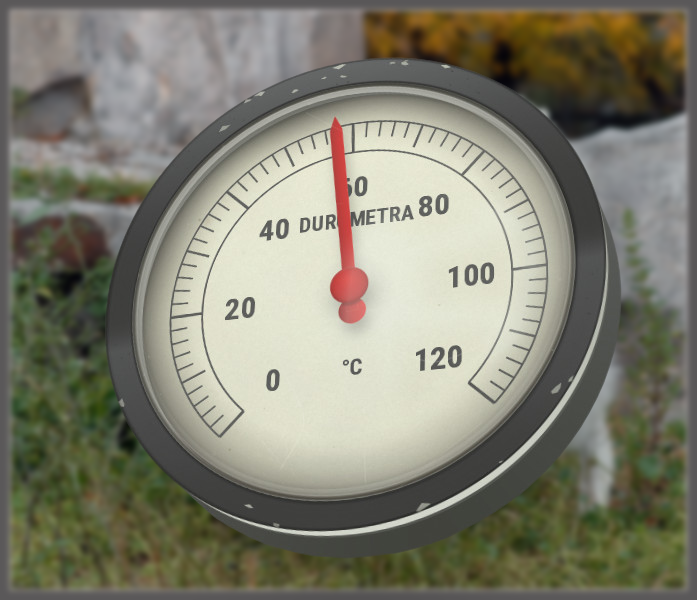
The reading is 58 °C
